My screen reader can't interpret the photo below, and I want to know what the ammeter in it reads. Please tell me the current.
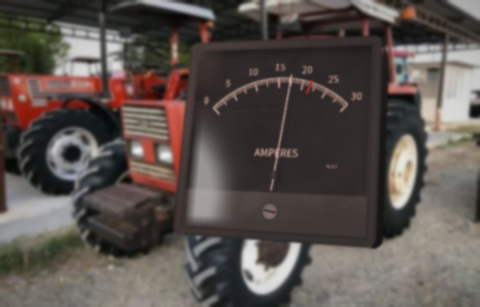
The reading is 17.5 A
